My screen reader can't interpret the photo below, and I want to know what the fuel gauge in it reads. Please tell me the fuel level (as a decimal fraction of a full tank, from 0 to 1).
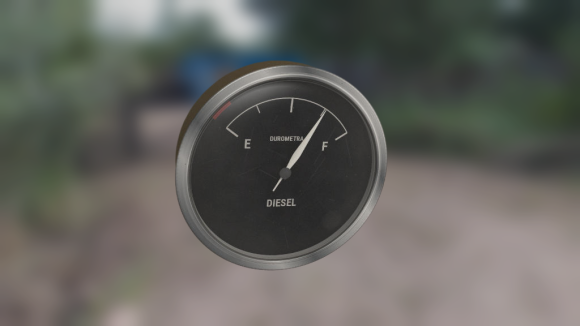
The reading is 0.75
